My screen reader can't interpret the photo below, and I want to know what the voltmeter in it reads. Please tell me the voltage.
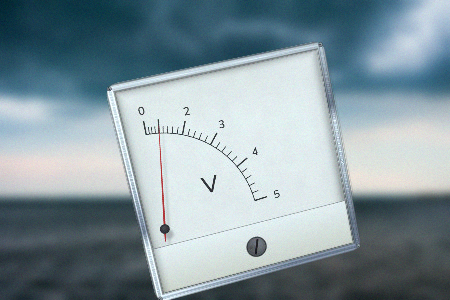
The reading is 1 V
